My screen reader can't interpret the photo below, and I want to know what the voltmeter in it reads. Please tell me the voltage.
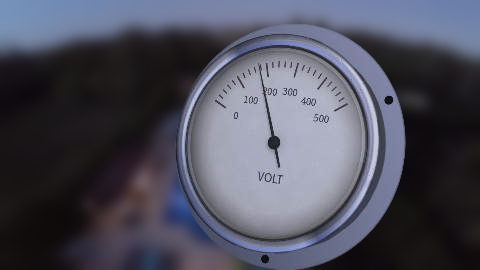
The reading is 180 V
